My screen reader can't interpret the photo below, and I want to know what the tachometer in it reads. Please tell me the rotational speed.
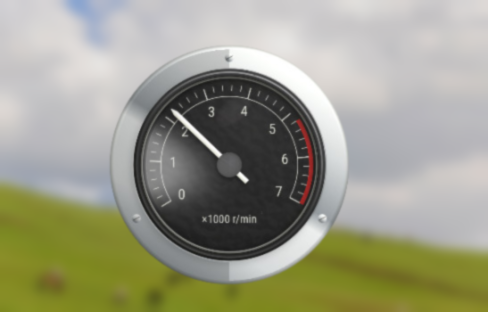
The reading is 2200 rpm
